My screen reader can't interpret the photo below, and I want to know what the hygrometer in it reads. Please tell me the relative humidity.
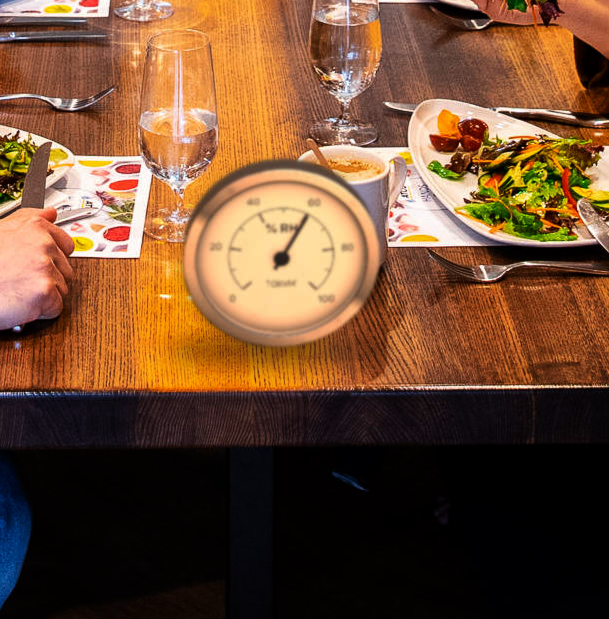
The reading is 60 %
